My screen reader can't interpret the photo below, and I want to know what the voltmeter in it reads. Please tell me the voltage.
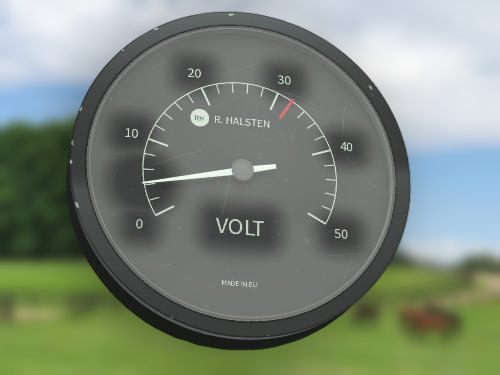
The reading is 4 V
